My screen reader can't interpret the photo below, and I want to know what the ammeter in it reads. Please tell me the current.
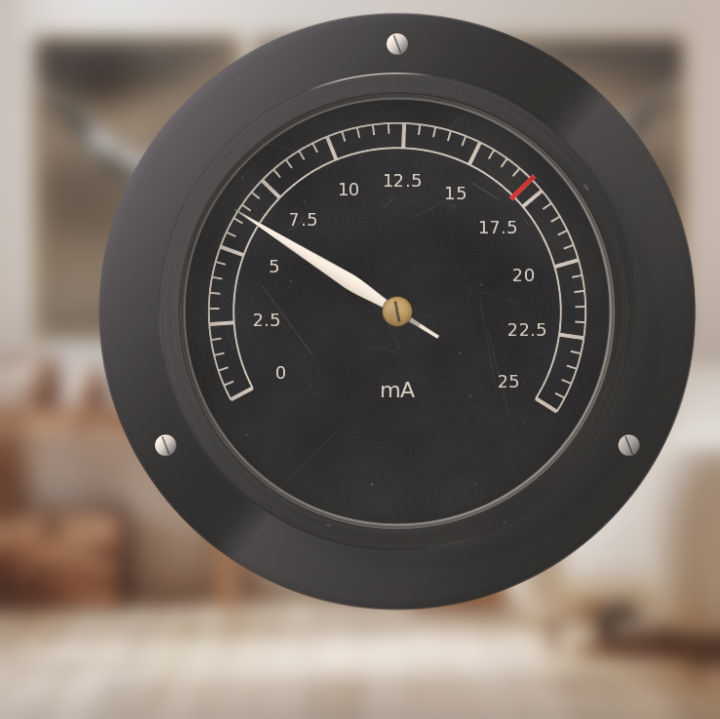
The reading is 6.25 mA
